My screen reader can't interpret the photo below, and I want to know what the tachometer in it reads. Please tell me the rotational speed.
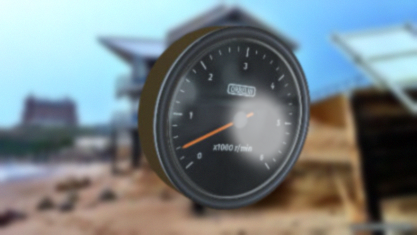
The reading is 400 rpm
